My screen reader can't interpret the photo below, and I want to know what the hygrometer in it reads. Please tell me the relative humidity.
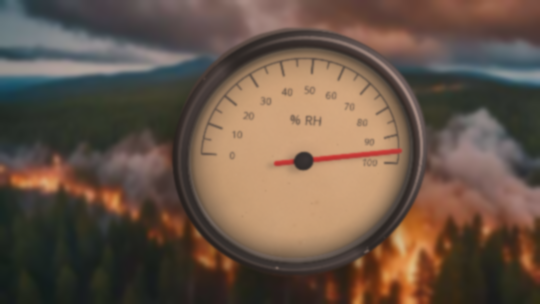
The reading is 95 %
